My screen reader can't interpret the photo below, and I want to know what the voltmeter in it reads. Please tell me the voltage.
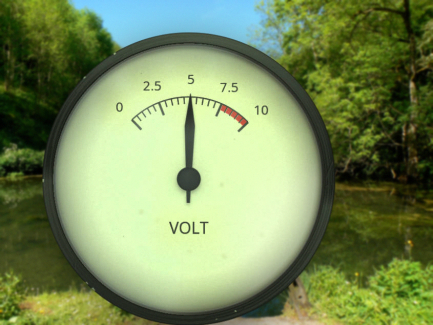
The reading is 5 V
